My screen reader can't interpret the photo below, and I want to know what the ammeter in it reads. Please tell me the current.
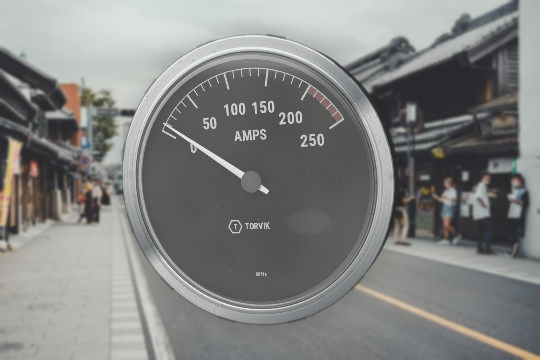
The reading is 10 A
